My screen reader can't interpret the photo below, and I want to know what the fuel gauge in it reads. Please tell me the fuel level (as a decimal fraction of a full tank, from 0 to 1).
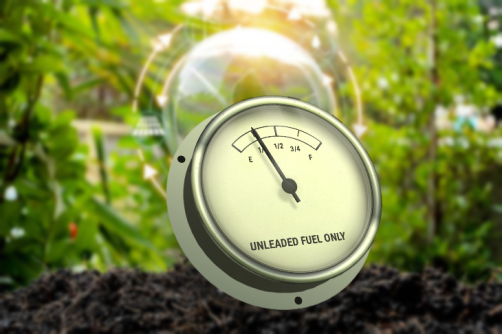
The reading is 0.25
